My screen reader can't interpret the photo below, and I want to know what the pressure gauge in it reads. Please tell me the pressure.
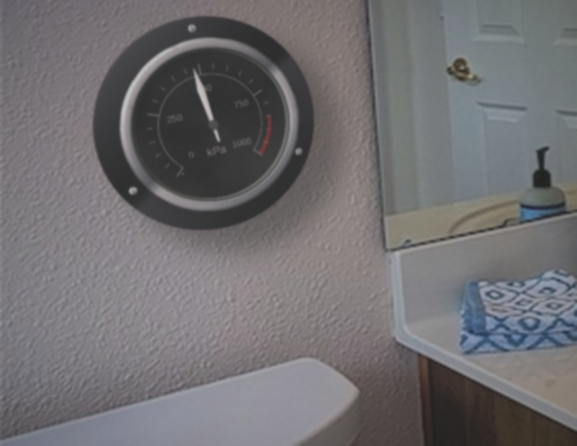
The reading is 475 kPa
